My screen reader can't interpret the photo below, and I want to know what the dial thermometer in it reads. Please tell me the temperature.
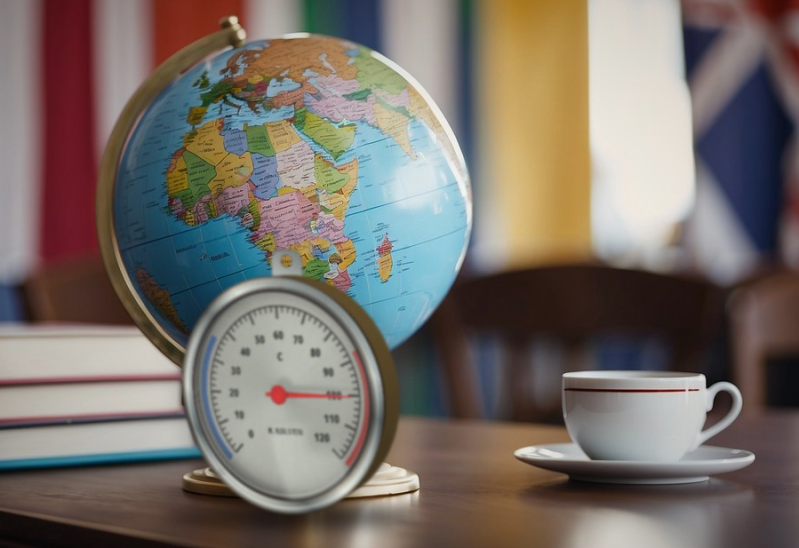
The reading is 100 °C
